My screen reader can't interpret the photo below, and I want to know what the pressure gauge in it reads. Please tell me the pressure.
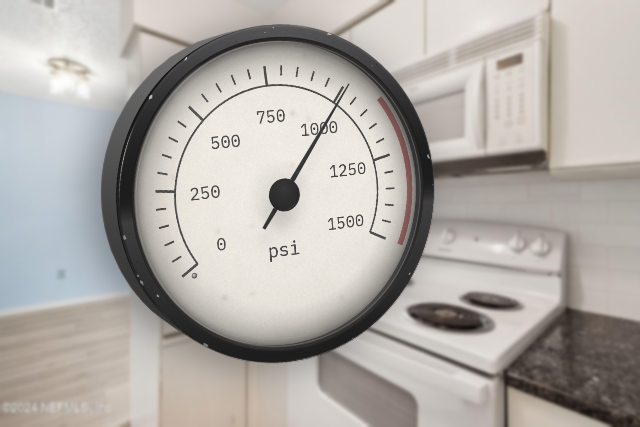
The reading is 1000 psi
